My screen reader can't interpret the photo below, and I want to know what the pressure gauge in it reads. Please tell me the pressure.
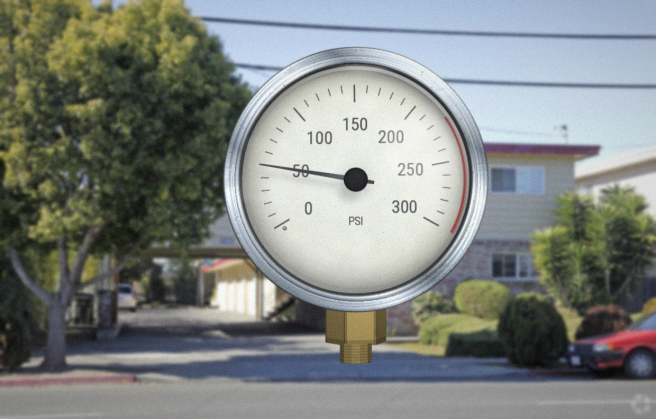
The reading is 50 psi
